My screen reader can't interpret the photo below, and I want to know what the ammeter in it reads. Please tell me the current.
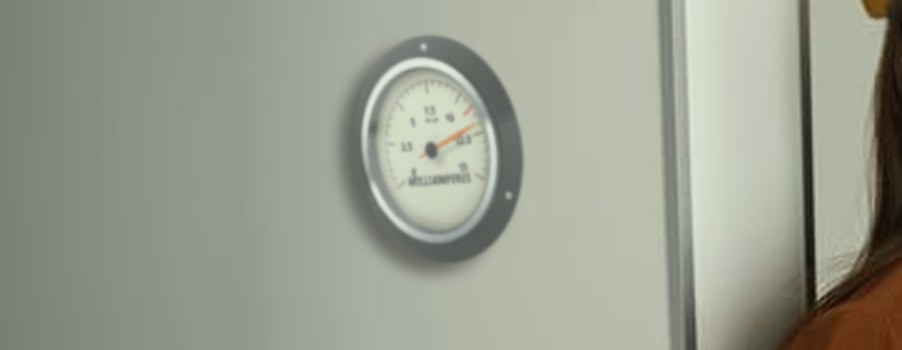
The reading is 12 mA
